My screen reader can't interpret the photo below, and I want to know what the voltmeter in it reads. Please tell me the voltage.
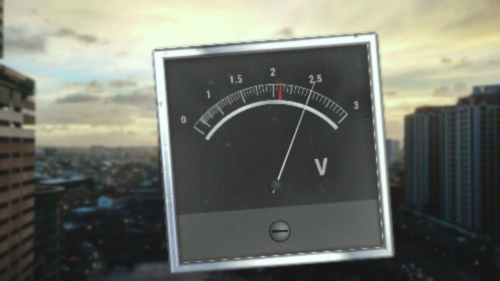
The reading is 2.5 V
